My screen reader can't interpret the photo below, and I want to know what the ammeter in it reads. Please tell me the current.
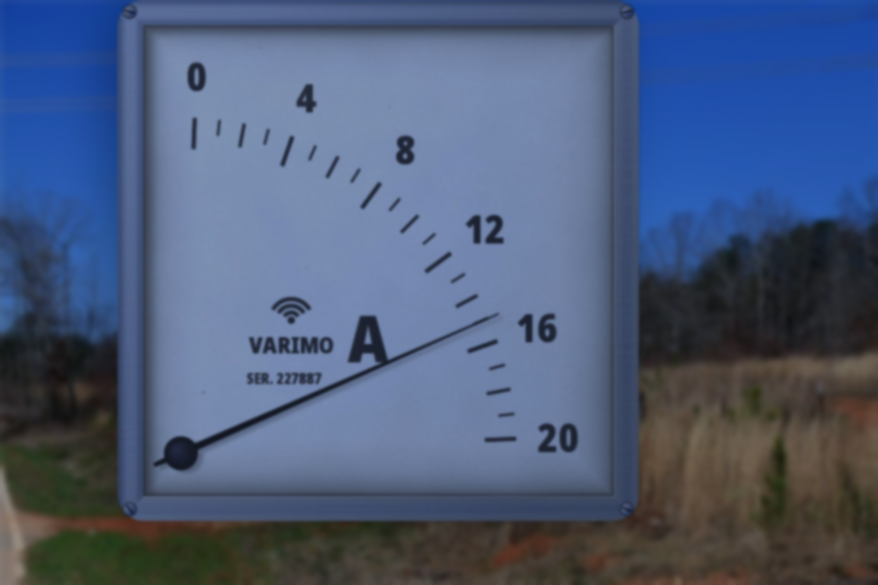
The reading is 15 A
